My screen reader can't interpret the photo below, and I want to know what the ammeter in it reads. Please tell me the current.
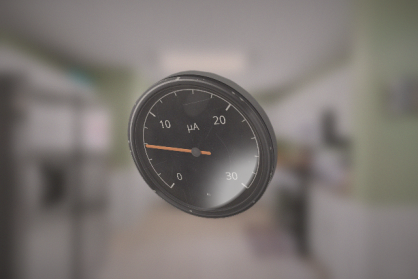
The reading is 6 µA
